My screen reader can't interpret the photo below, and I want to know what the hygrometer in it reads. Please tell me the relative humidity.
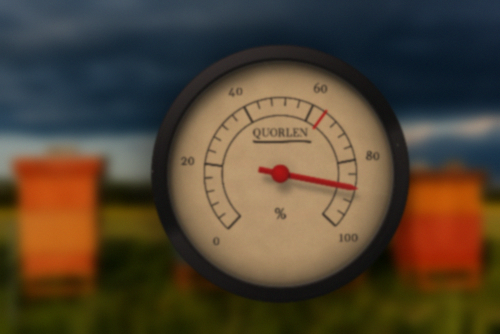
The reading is 88 %
